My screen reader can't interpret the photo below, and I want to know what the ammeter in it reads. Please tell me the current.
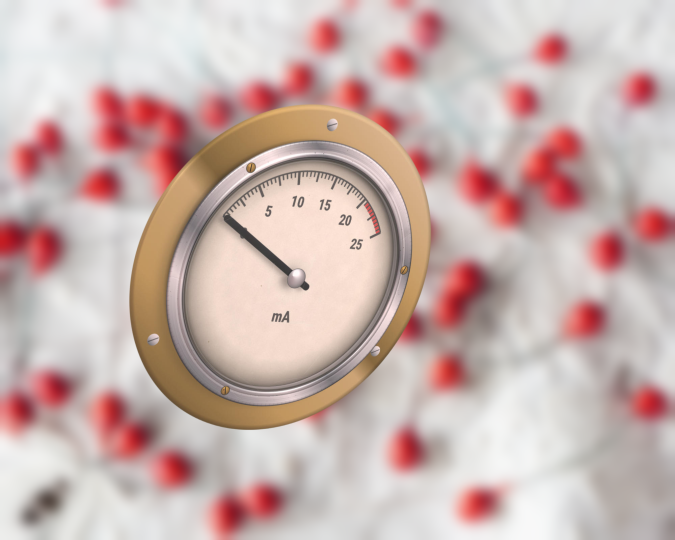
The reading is 0 mA
